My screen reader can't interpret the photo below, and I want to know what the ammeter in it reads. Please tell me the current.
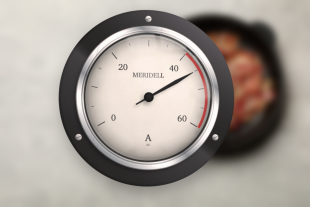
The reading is 45 A
